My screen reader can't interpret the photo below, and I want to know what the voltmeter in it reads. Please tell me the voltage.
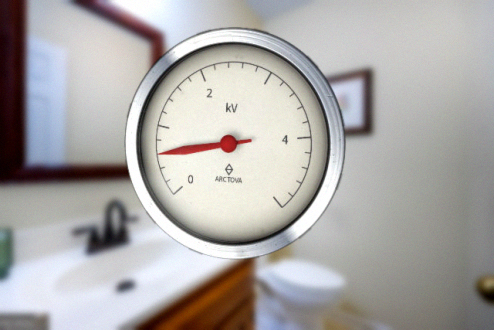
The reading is 0.6 kV
